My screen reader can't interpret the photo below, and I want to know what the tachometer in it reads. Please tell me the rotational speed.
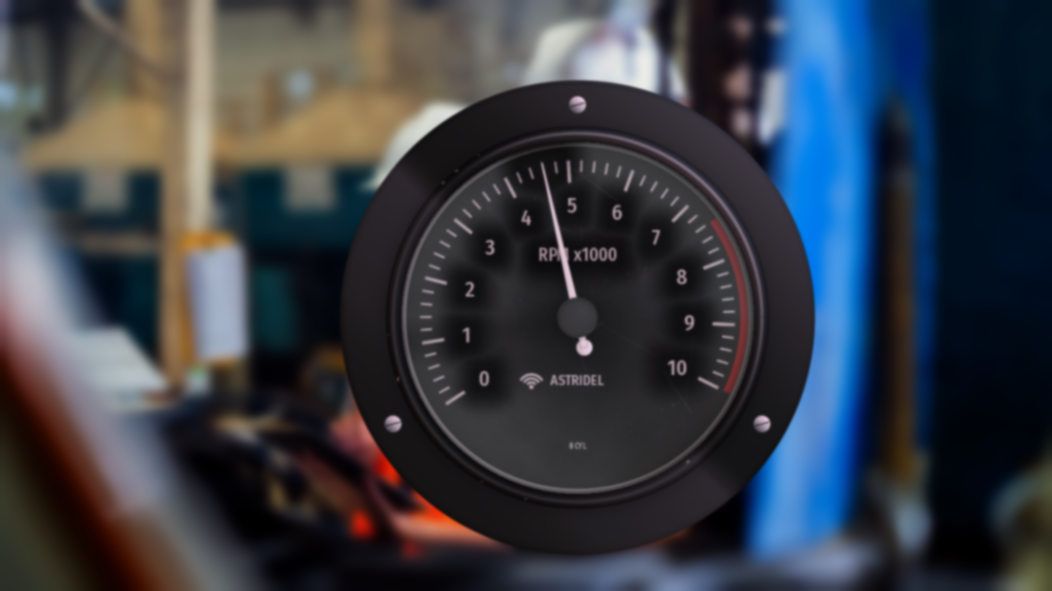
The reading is 4600 rpm
